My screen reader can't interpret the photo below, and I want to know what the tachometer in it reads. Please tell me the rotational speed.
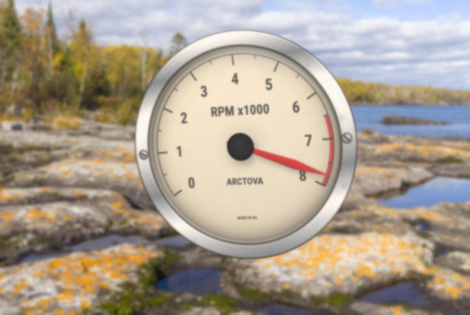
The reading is 7750 rpm
